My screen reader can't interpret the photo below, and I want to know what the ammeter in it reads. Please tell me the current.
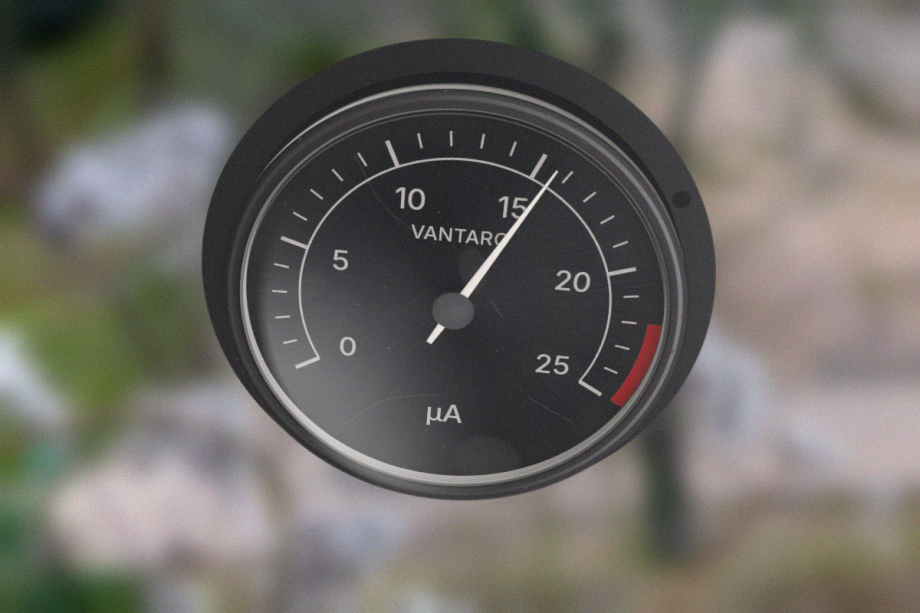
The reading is 15.5 µA
